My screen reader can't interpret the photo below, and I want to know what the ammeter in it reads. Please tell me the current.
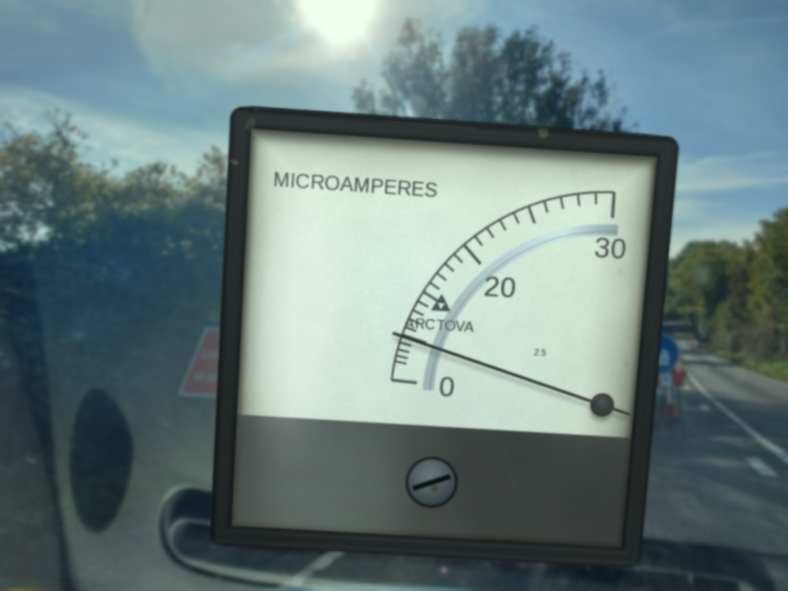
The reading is 10 µA
